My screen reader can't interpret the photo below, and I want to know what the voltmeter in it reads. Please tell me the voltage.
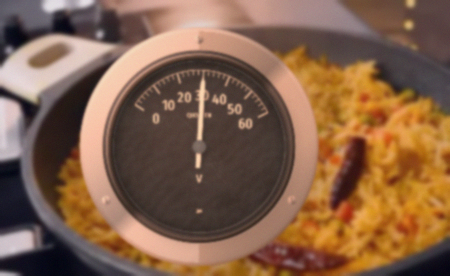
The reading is 30 V
